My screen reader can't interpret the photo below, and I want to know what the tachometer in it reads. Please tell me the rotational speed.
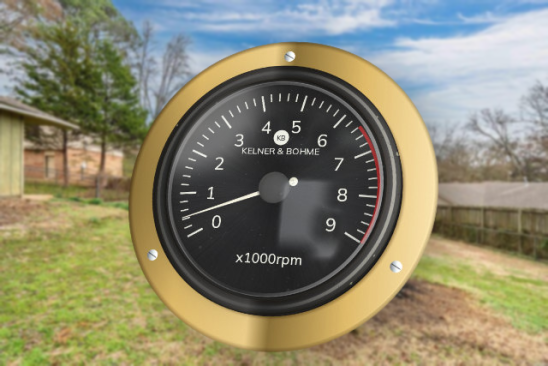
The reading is 400 rpm
